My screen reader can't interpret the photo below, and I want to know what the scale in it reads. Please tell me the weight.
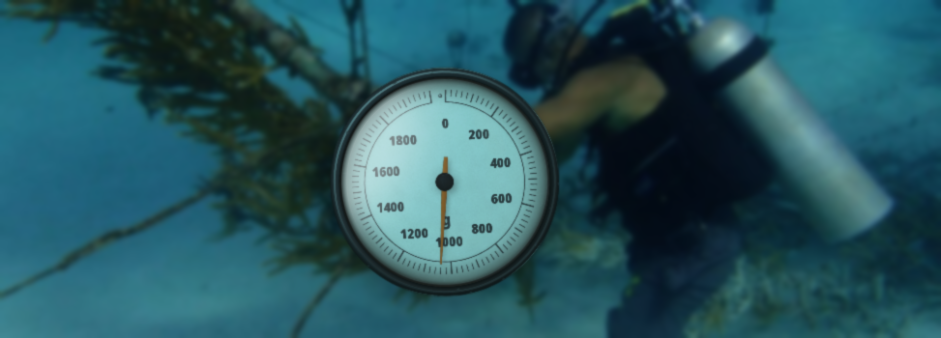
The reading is 1040 g
